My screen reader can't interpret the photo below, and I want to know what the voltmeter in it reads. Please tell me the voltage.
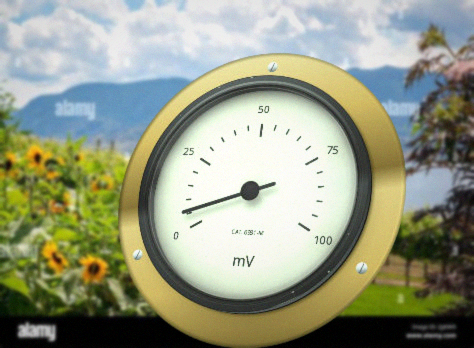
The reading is 5 mV
